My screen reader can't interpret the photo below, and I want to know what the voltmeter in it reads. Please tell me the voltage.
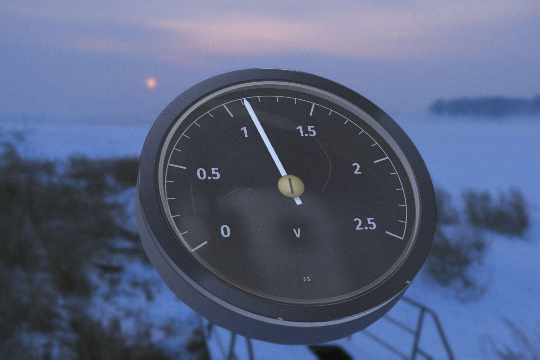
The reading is 1.1 V
